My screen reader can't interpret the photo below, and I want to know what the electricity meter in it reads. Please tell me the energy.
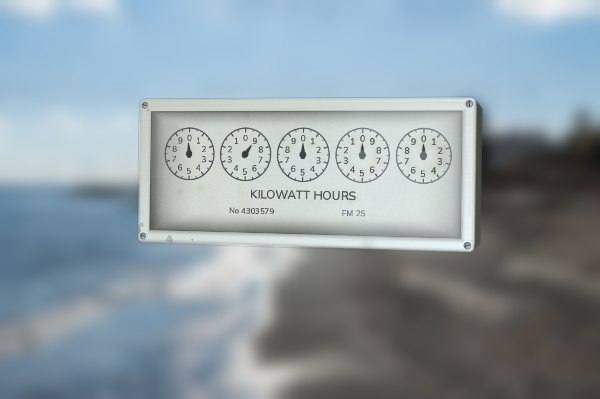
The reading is 99000 kWh
